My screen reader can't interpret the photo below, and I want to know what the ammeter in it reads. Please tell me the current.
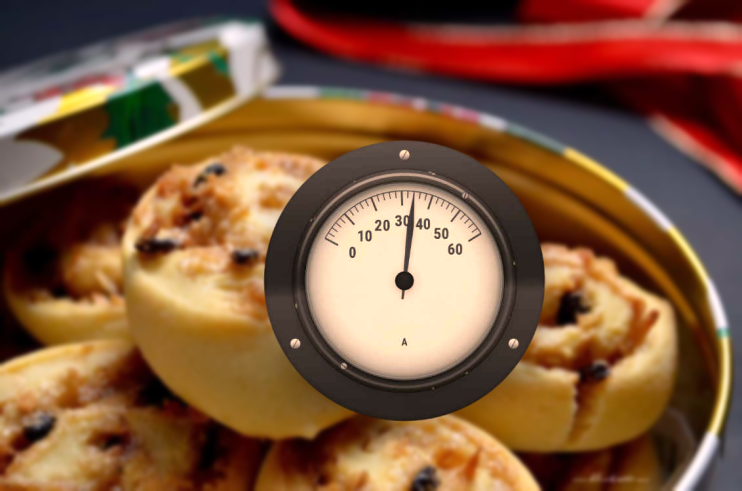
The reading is 34 A
